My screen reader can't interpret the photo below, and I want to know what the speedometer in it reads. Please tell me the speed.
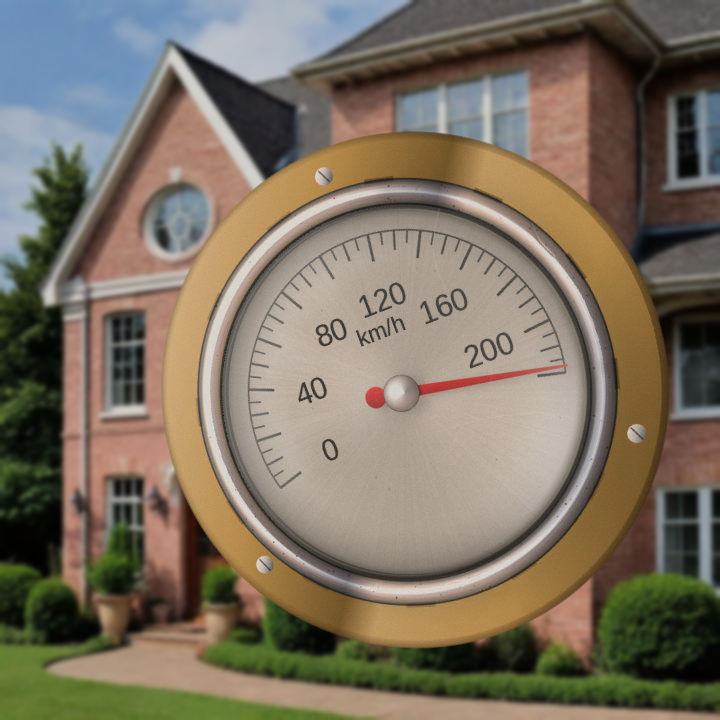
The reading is 217.5 km/h
